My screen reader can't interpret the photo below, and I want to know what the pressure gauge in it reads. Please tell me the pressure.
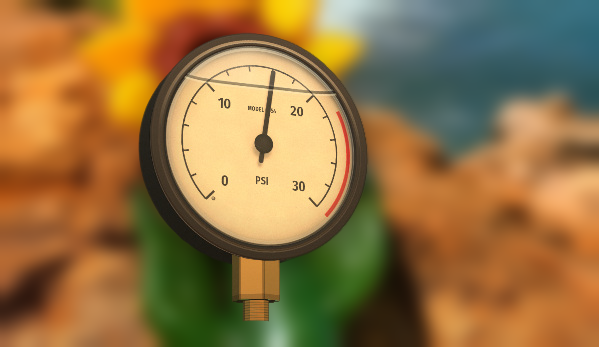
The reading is 16 psi
